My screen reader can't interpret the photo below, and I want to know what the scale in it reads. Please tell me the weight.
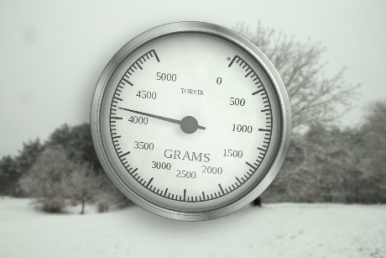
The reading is 4150 g
